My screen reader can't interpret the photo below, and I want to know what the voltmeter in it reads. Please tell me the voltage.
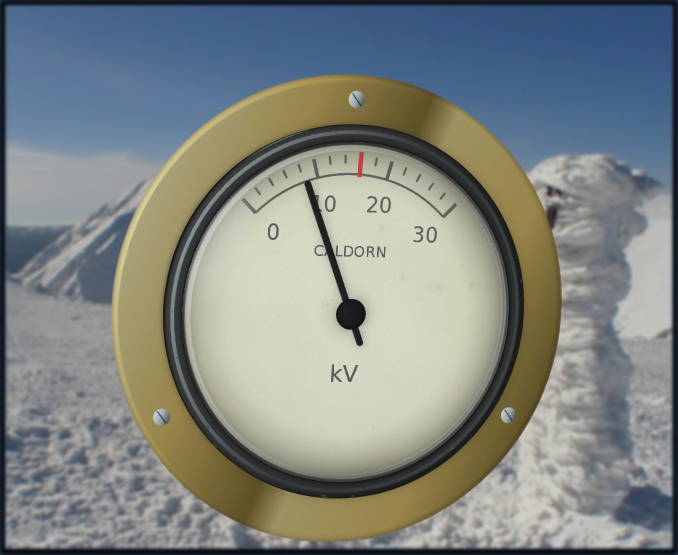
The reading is 8 kV
